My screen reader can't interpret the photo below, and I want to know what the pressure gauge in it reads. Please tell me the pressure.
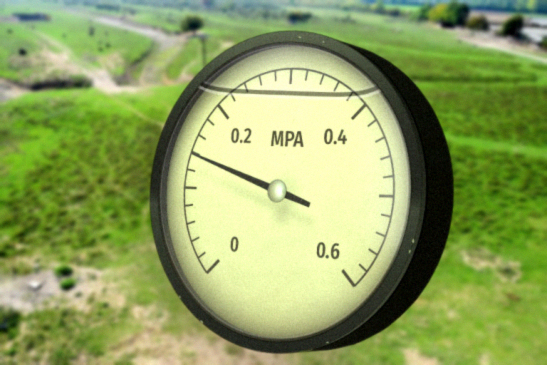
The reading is 0.14 MPa
